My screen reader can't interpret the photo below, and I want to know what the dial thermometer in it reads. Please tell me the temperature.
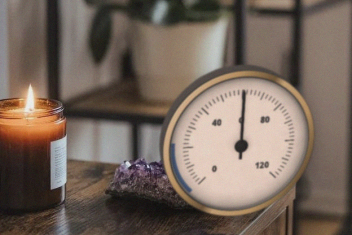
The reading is 60 °C
